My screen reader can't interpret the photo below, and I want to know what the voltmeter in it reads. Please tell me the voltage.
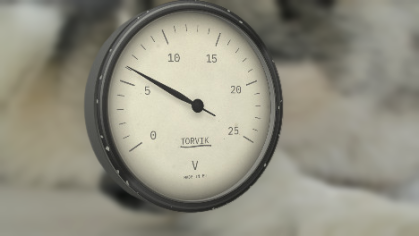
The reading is 6 V
